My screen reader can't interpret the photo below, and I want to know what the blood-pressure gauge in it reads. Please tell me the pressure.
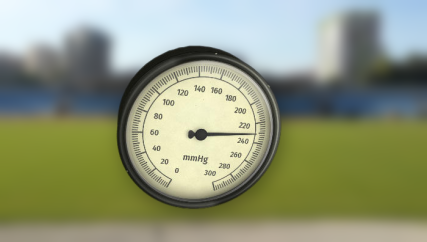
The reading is 230 mmHg
